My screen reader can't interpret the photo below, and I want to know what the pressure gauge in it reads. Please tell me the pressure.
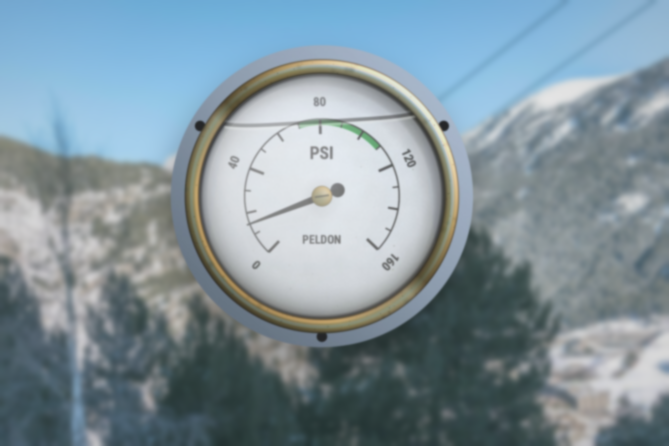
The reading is 15 psi
